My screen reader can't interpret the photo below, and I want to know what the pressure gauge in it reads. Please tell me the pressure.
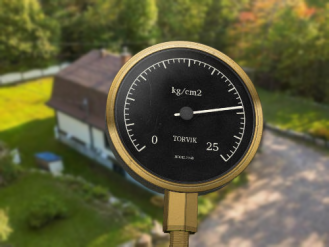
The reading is 19.5 kg/cm²
